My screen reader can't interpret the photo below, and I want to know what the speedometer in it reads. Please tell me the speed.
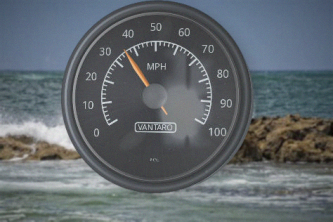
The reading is 36 mph
